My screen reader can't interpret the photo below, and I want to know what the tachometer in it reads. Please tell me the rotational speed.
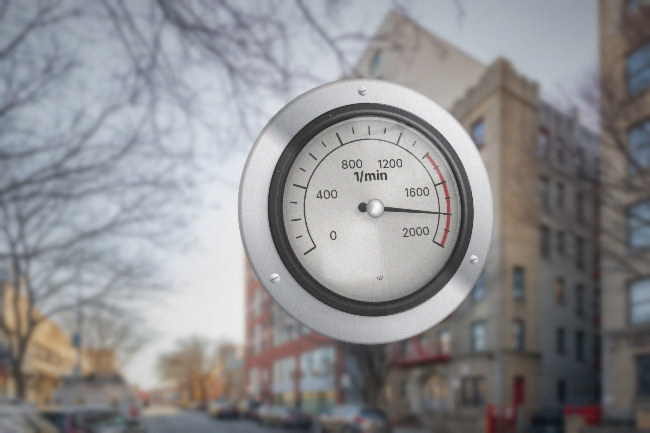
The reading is 1800 rpm
